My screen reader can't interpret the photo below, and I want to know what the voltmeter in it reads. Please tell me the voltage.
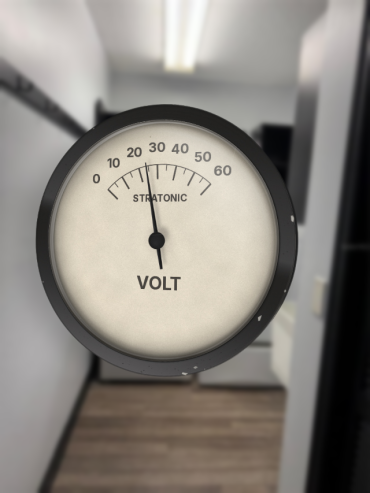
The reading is 25 V
